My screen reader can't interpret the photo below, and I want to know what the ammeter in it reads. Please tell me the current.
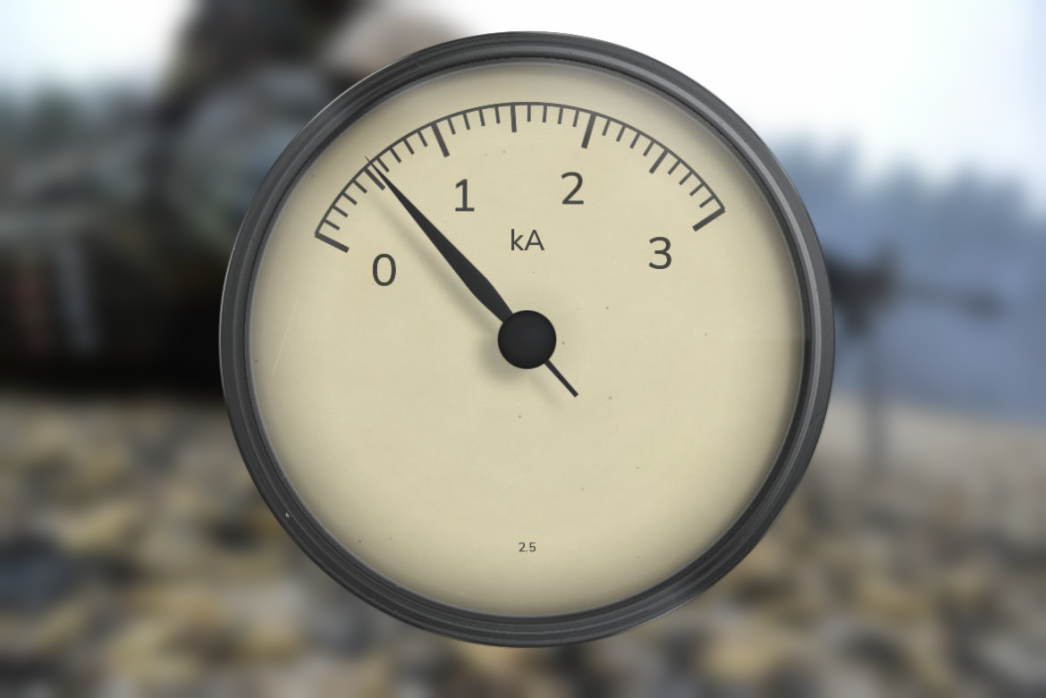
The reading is 0.55 kA
